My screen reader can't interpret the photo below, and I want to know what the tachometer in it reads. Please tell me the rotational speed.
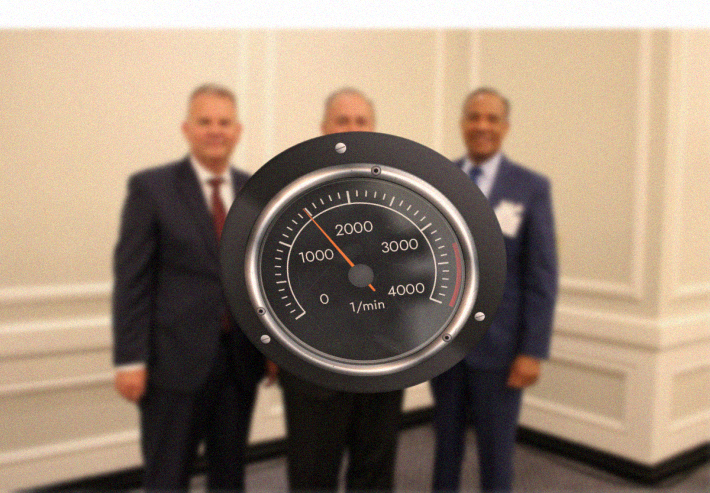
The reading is 1500 rpm
